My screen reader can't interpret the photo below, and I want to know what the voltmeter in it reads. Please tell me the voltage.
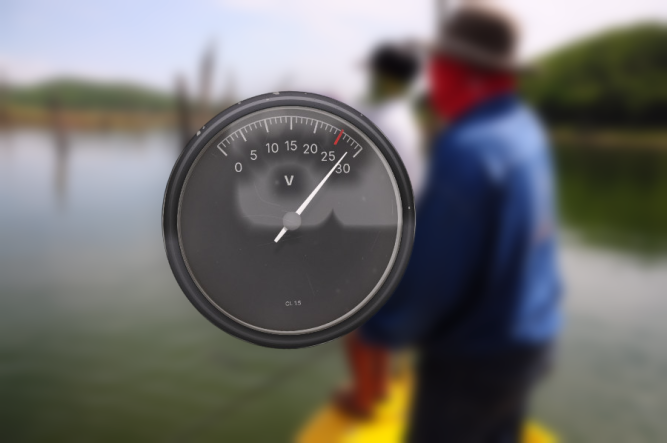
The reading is 28 V
